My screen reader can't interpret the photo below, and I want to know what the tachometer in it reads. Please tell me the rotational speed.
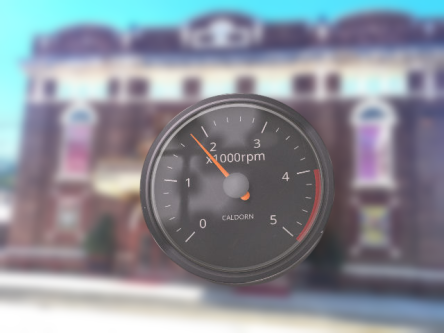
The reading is 1800 rpm
